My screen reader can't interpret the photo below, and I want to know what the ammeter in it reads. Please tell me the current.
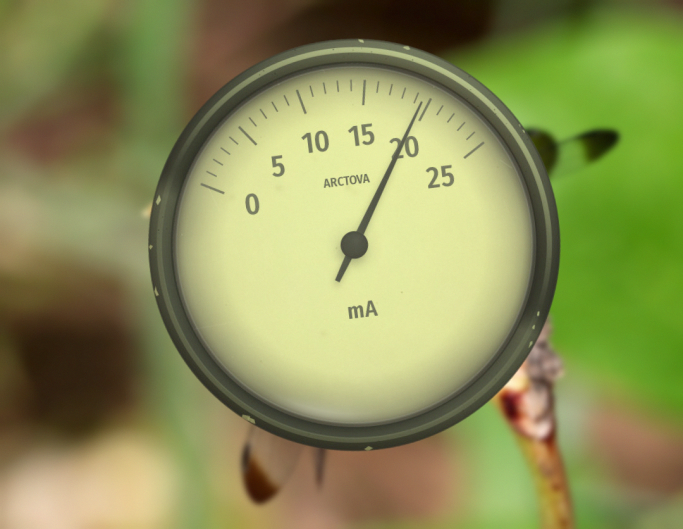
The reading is 19.5 mA
